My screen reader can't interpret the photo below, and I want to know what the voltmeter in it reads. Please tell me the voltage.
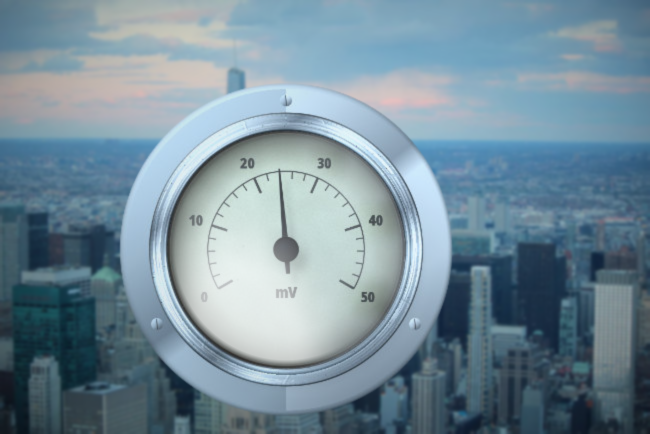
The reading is 24 mV
